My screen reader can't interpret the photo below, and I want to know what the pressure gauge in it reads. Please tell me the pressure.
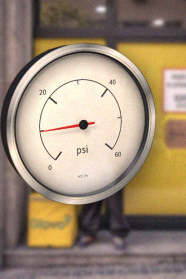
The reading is 10 psi
